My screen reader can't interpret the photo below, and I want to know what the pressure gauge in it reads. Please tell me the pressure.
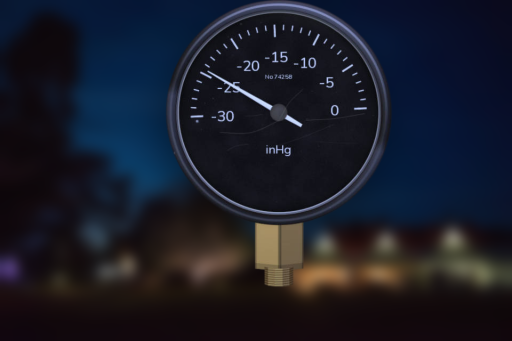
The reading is -24.5 inHg
